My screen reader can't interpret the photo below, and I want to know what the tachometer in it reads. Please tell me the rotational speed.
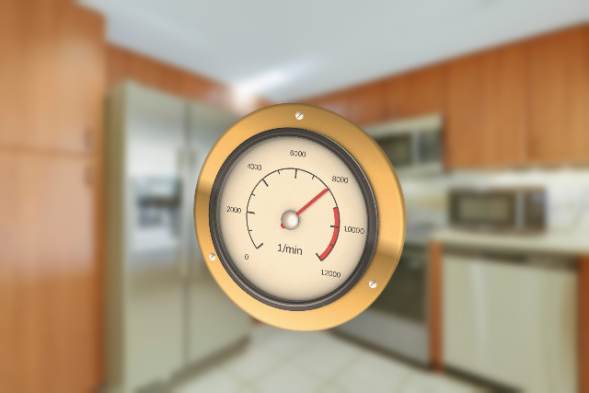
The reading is 8000 rpm
